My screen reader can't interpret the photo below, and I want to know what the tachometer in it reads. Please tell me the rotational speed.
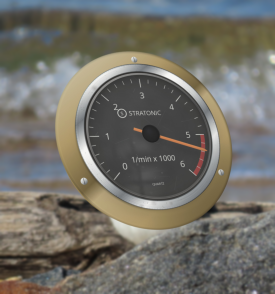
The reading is 5400 rpm
